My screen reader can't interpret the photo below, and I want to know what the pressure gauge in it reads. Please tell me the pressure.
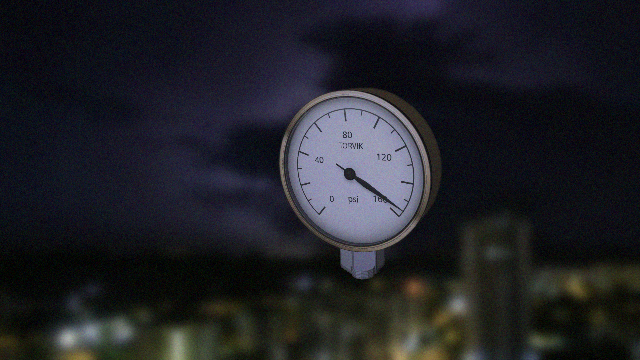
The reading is 155 psi
